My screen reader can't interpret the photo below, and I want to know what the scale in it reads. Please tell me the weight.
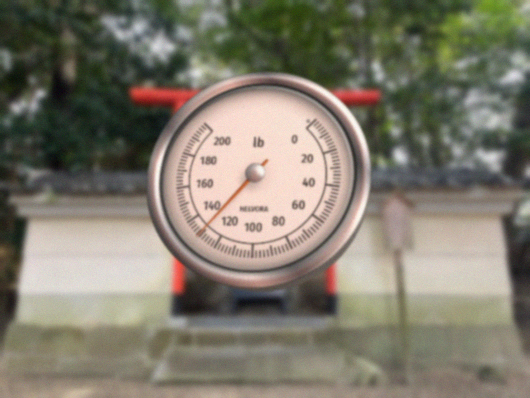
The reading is 130 lb
